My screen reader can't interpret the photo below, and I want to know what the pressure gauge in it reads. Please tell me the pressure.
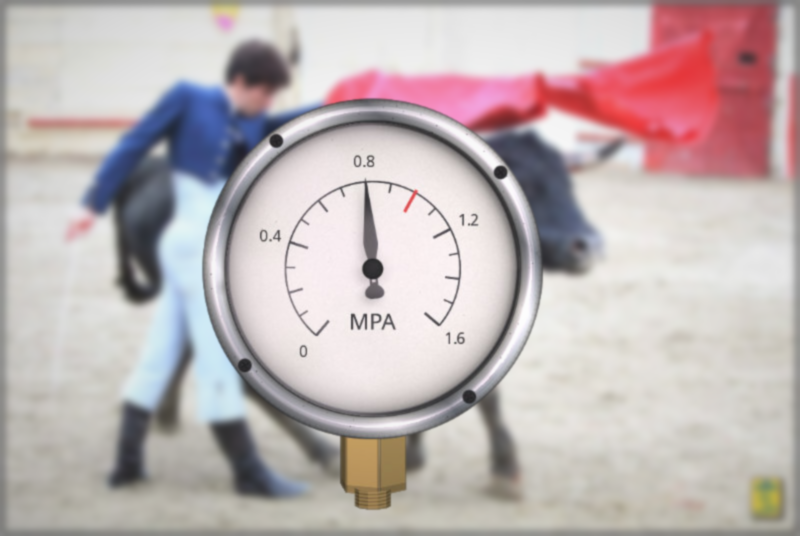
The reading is 0.8 MPa
